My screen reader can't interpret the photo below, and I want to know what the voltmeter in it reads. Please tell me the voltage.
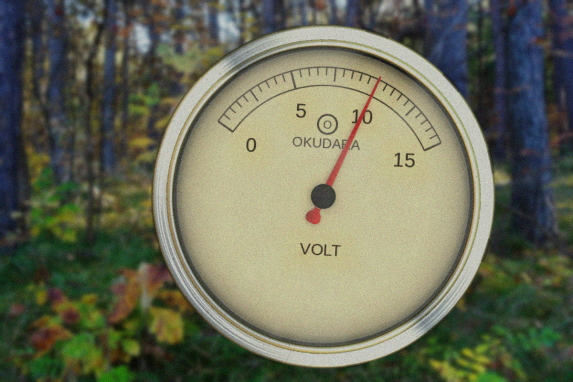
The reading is 10 V
